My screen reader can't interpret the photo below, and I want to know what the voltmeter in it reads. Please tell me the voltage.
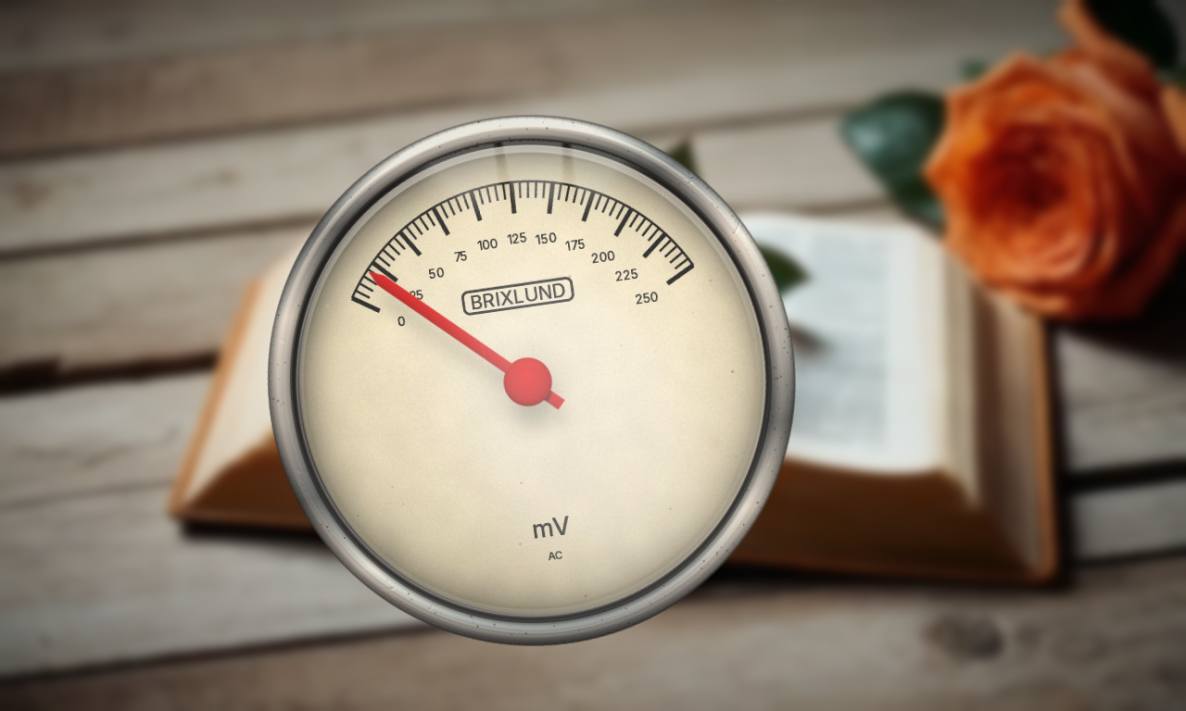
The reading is 20 mV
